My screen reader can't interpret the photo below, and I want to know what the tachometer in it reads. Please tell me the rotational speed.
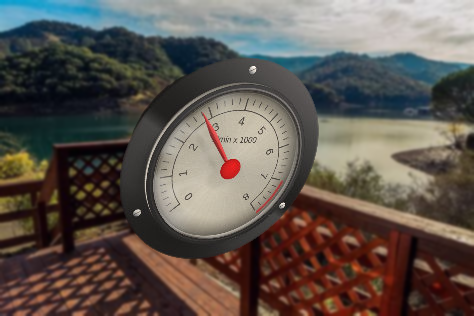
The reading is 2800 rpm
